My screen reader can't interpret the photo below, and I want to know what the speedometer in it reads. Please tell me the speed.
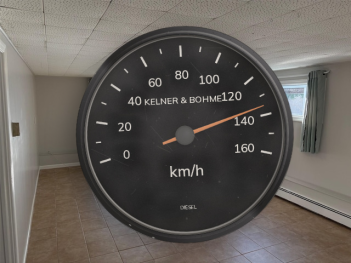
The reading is 135 km/h
